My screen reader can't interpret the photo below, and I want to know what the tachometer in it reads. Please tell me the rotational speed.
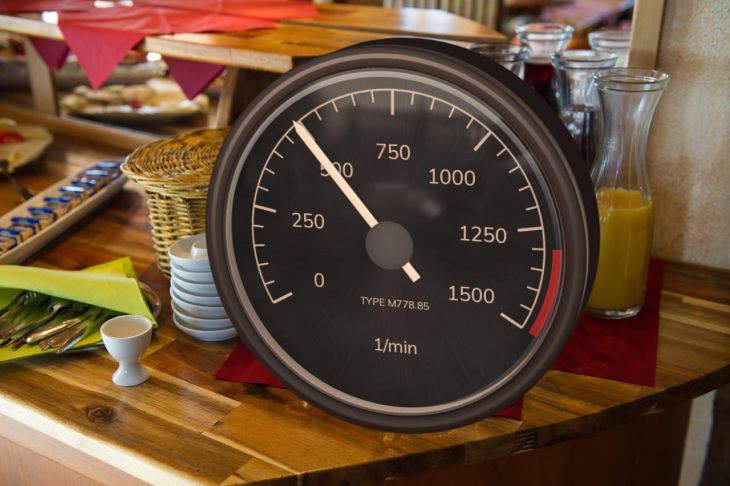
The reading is 500 rpm
